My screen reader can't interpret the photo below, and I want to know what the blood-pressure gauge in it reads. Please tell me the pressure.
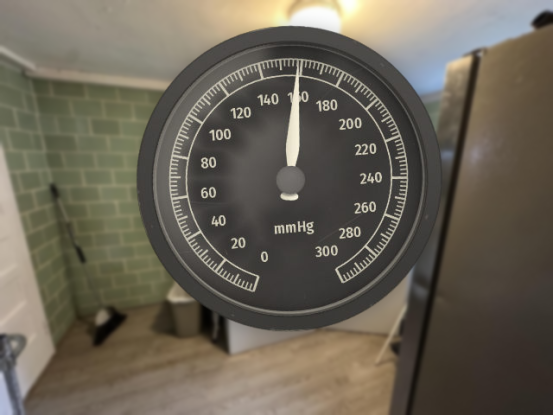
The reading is 158 mmHg
